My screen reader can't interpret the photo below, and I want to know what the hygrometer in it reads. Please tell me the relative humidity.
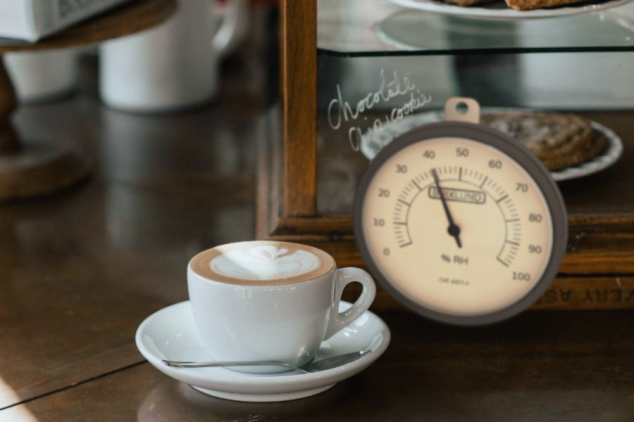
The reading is 40 %
